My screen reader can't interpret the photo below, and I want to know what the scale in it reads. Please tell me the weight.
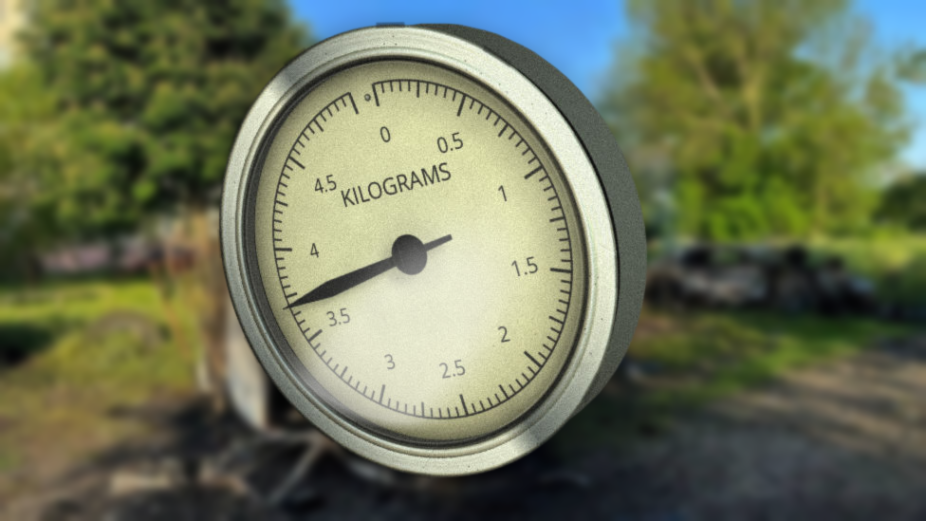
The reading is 3.7 kg
